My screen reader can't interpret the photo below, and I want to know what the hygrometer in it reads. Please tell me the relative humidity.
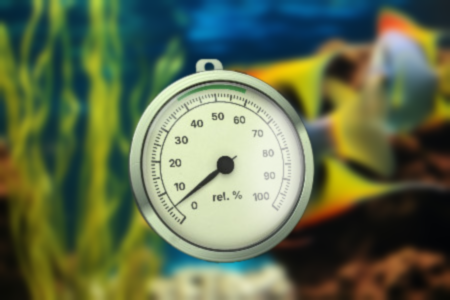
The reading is 5 %
